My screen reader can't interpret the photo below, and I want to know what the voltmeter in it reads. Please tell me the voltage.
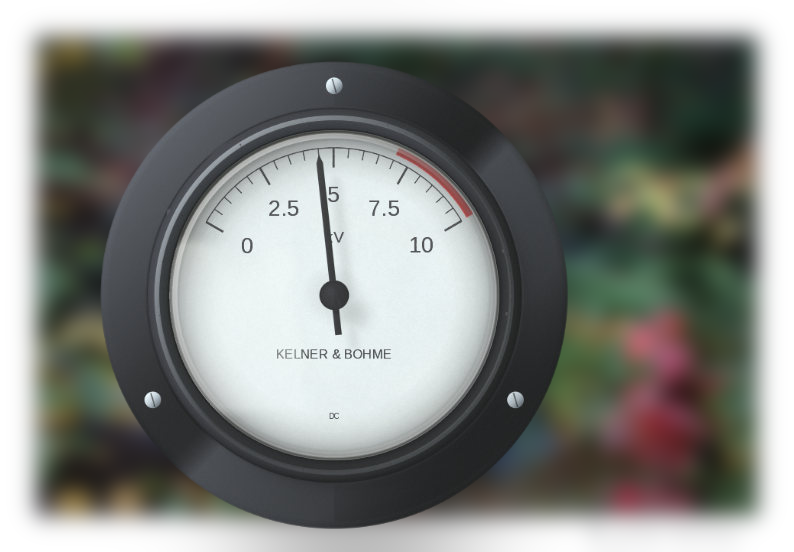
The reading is 4.5 kV
